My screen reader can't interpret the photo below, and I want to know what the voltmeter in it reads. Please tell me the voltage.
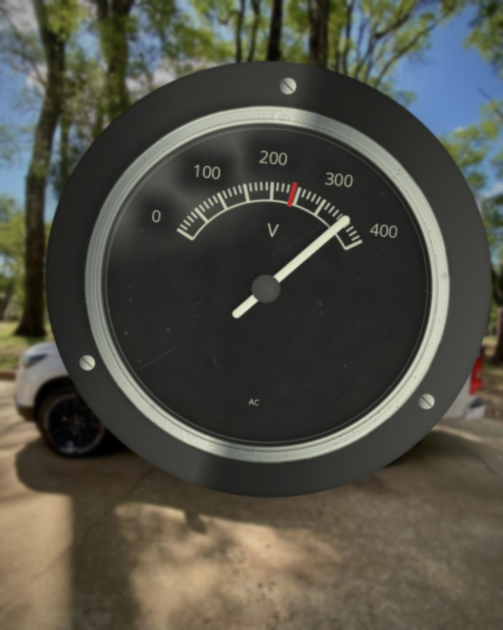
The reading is 350 V
